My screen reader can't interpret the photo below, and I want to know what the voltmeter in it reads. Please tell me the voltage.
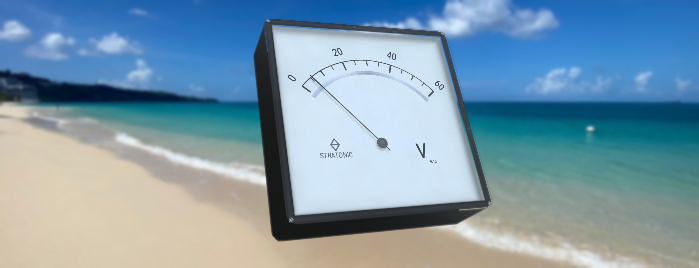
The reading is 5 V
